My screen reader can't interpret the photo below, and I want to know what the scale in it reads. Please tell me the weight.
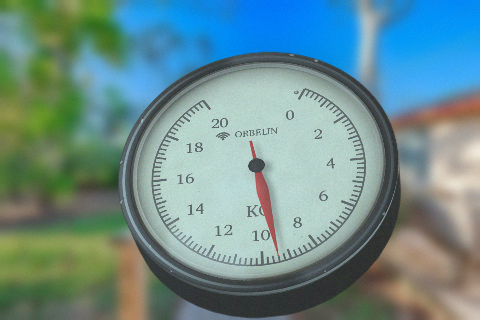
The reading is 9.4 kg
